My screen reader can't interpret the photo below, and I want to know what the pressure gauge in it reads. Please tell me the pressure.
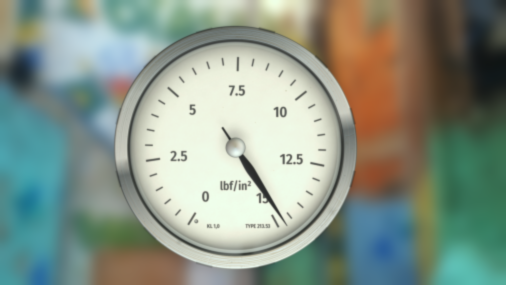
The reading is 14.75 psi
